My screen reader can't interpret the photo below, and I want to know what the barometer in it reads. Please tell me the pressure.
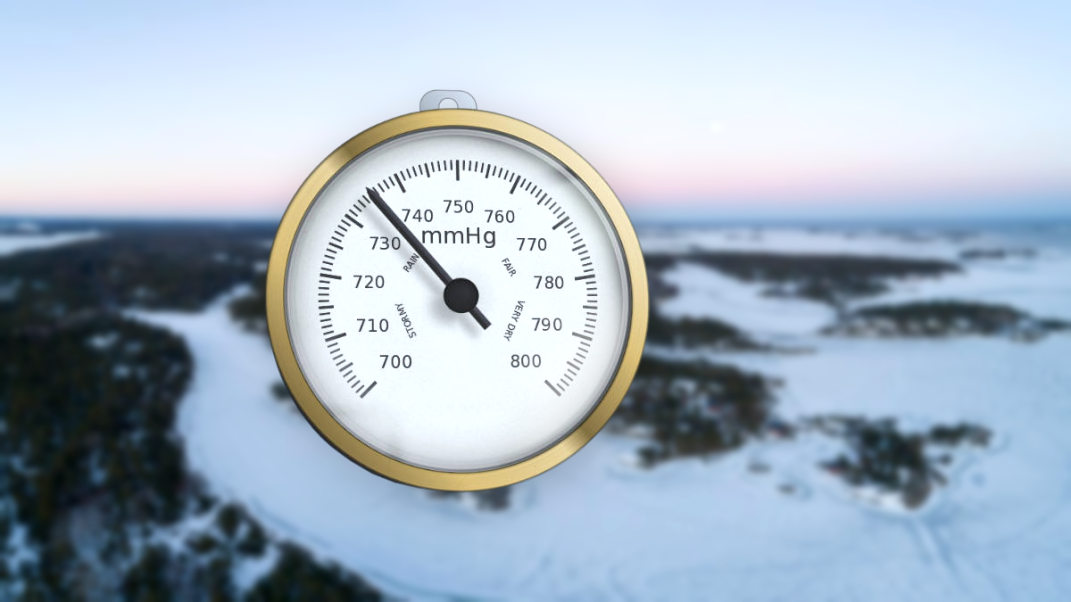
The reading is 735 mmHg
